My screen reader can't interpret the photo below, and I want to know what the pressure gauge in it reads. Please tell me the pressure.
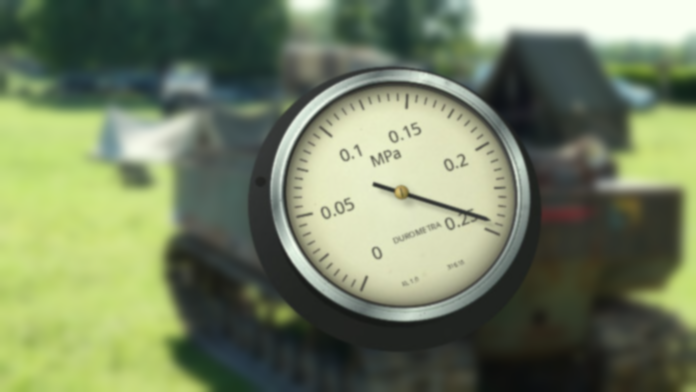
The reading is 0.245 MPa
